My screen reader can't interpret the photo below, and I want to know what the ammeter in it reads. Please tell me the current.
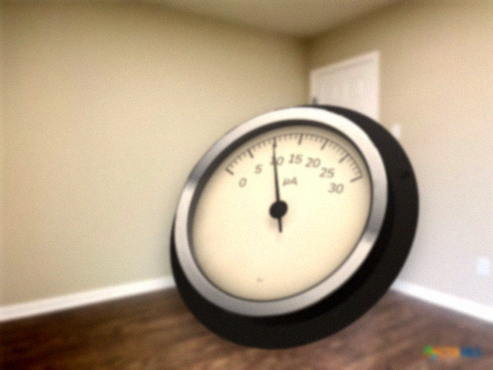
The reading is 10 µA
